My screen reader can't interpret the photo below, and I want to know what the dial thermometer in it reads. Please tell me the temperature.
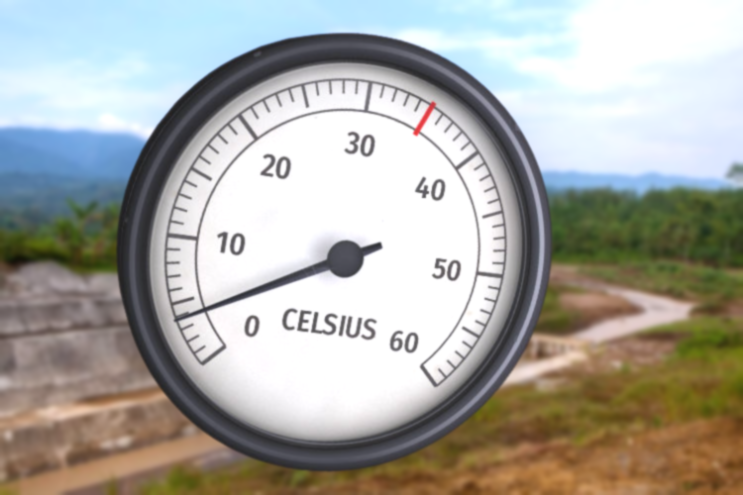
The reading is 4 °C
